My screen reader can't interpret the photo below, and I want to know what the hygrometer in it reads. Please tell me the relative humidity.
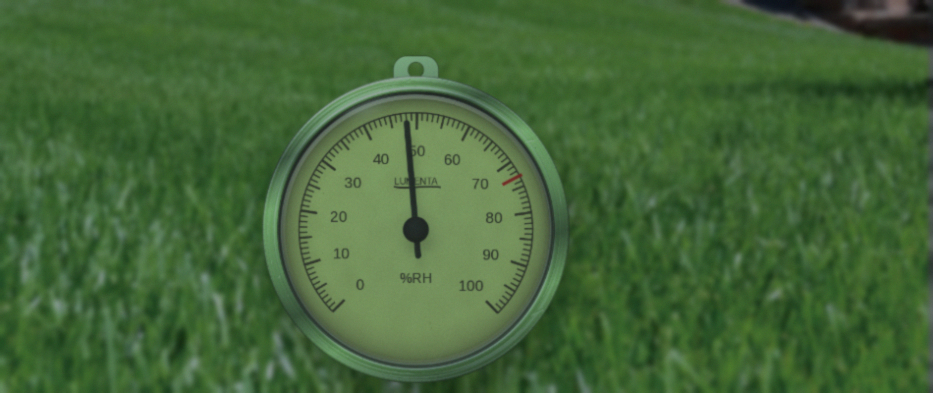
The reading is 48 %
